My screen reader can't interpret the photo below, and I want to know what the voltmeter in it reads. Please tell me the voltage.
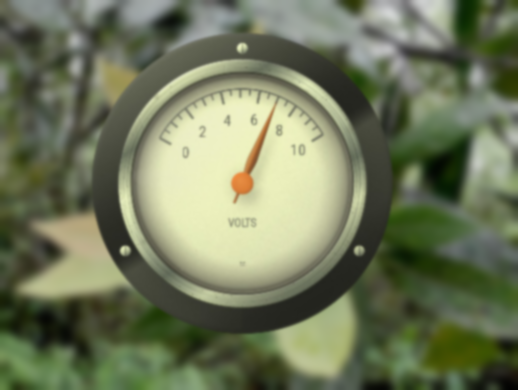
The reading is 7 V
